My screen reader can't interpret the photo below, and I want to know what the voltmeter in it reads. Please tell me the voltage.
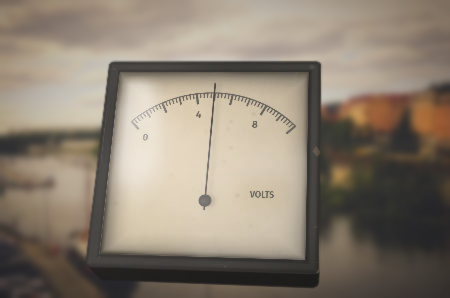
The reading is 5 V
